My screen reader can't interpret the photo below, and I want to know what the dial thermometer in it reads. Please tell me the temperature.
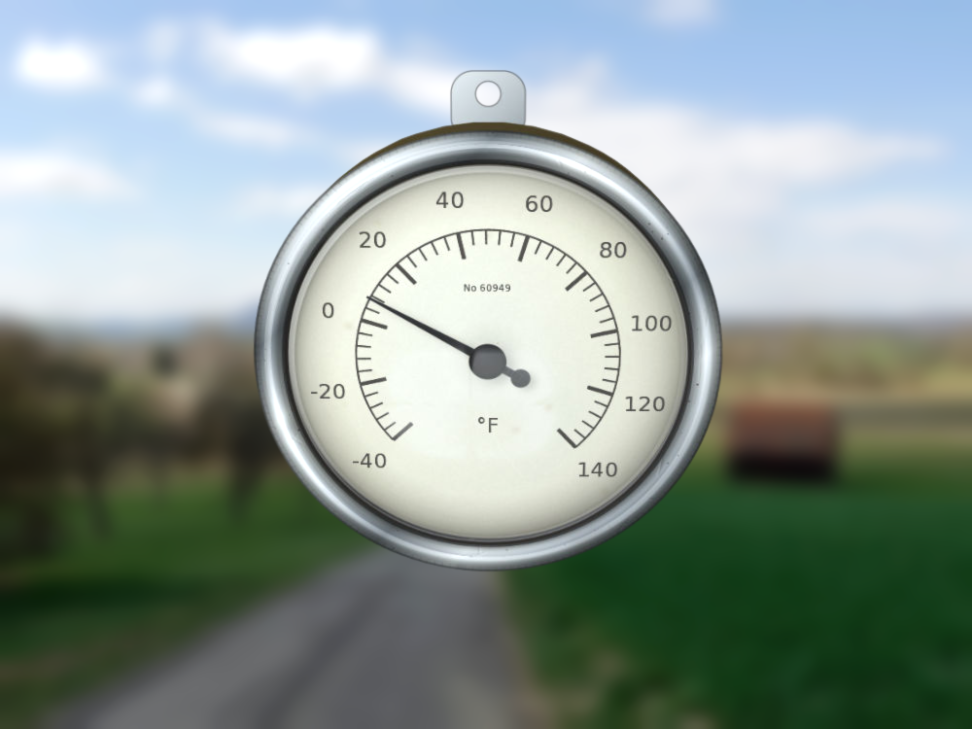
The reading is 8 °F
